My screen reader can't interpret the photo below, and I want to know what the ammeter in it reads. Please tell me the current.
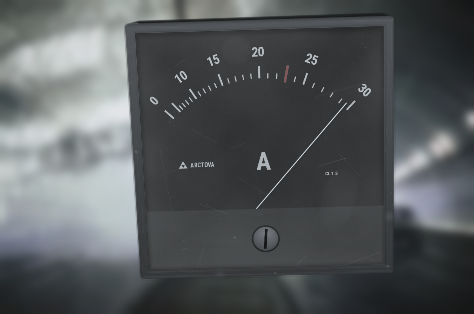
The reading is 29.5 A
